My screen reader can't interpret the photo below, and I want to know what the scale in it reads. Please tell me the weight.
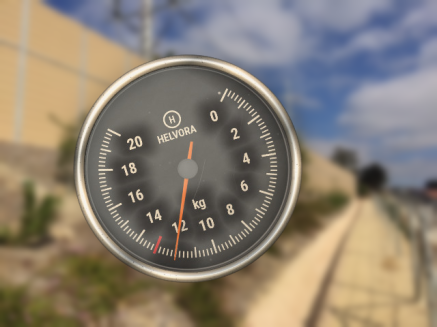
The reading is 12 kg
